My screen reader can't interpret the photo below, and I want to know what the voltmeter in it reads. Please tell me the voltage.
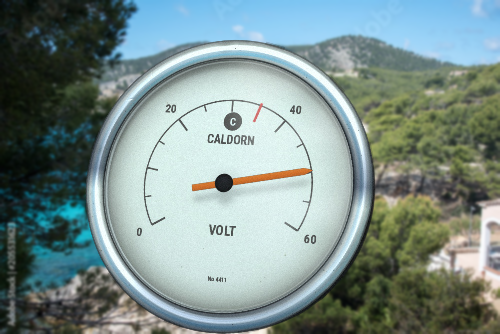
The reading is 50 V
